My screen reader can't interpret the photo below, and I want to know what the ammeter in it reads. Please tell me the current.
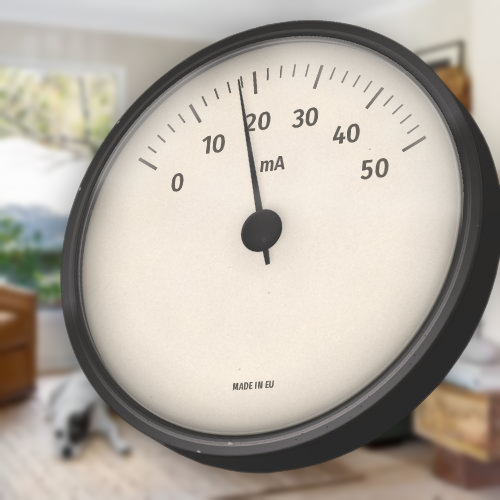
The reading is 18 mA
